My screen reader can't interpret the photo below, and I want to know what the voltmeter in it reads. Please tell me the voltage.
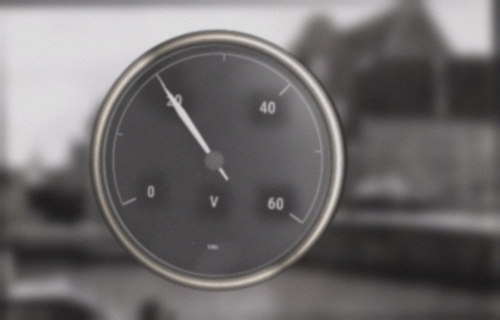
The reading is 20 V
